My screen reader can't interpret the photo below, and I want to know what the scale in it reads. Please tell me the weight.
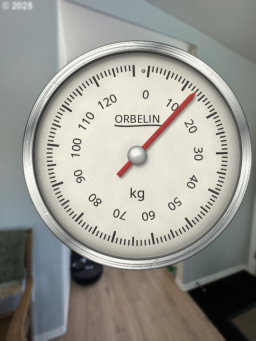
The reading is 13 kg
